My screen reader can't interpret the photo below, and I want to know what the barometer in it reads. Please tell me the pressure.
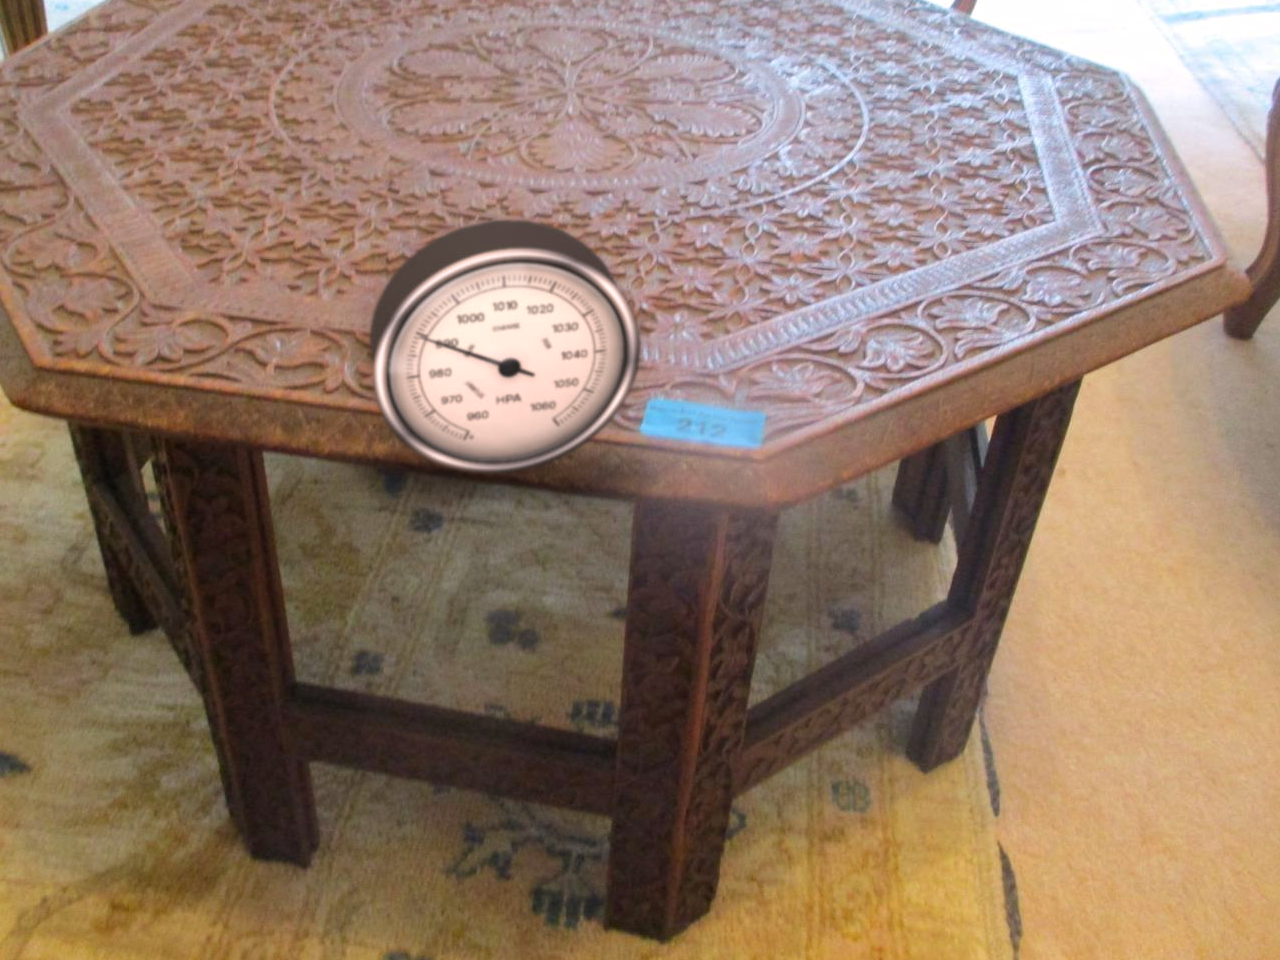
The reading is 990 hPa
